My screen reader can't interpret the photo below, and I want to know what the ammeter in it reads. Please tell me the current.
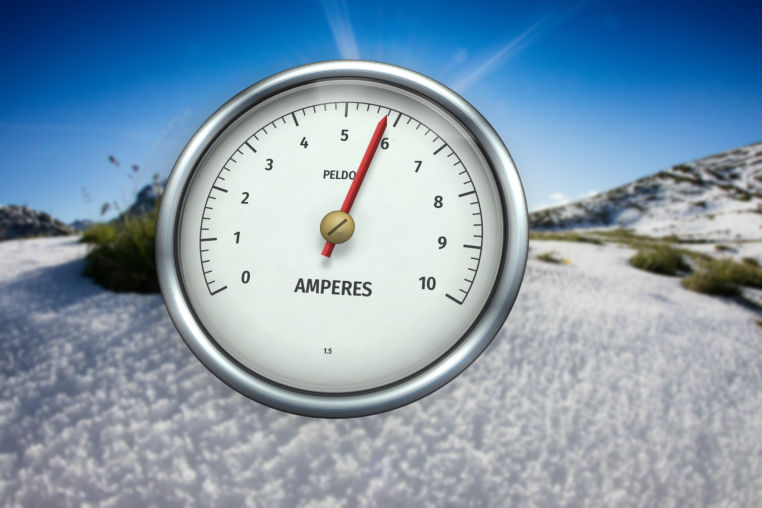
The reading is 5.8 A
